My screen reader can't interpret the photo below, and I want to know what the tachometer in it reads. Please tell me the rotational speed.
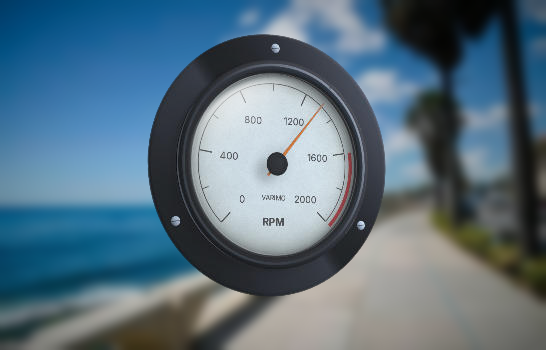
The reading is 1300 rpm
